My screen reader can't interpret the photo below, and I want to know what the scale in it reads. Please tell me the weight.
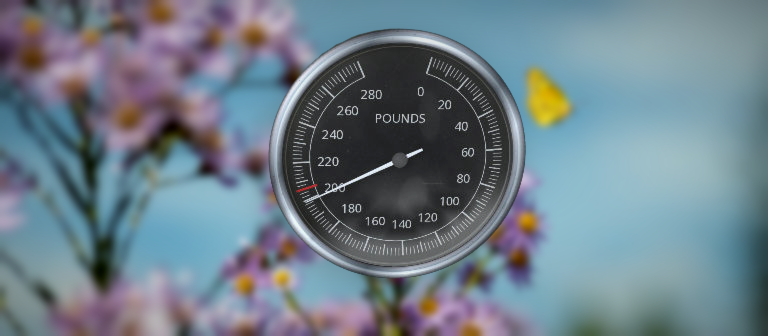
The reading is 200 lb
